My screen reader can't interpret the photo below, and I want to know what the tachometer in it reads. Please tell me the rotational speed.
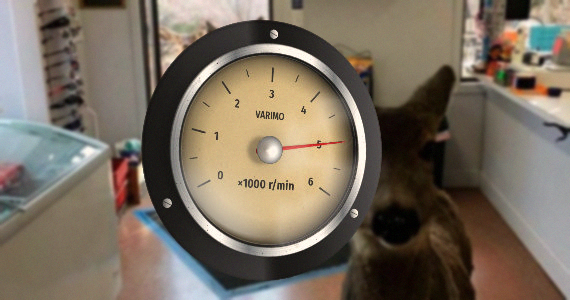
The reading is 5000 rpm
